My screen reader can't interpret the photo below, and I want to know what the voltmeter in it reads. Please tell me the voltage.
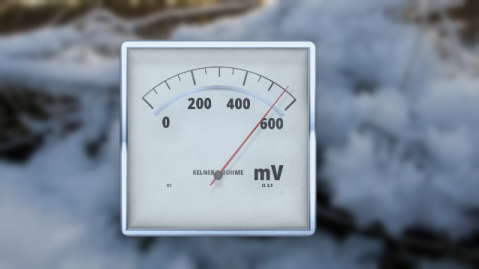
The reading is 550 mV
